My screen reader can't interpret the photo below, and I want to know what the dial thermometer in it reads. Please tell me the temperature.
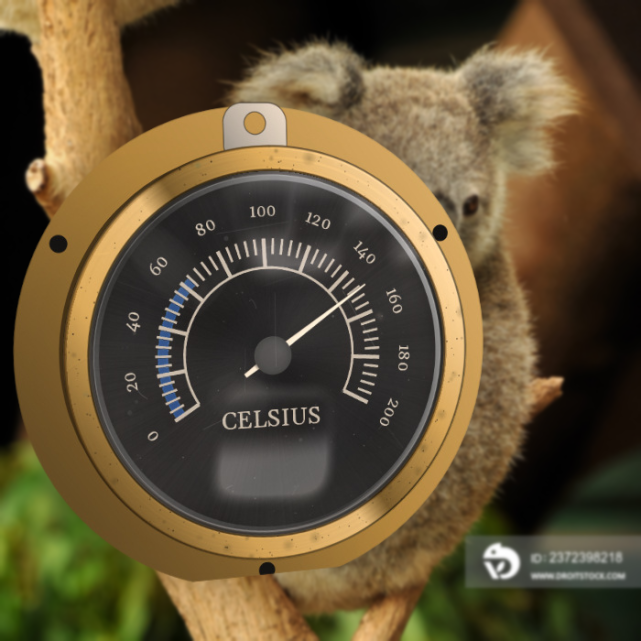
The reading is 148 °C
